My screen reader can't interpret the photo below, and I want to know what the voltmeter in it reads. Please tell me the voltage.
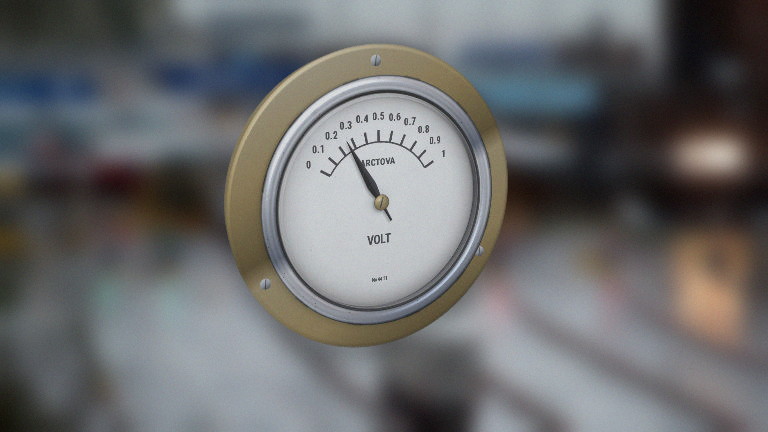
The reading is 0.25 V
